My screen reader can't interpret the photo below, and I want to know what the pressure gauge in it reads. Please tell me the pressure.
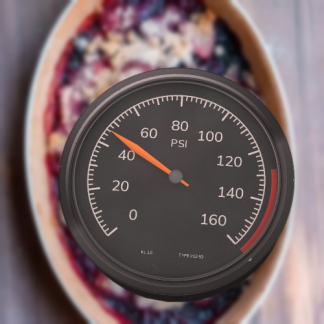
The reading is 46 psi
